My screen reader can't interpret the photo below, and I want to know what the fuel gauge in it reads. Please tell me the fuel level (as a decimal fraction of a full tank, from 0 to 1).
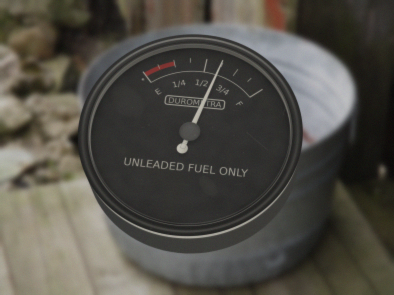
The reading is 0.625
